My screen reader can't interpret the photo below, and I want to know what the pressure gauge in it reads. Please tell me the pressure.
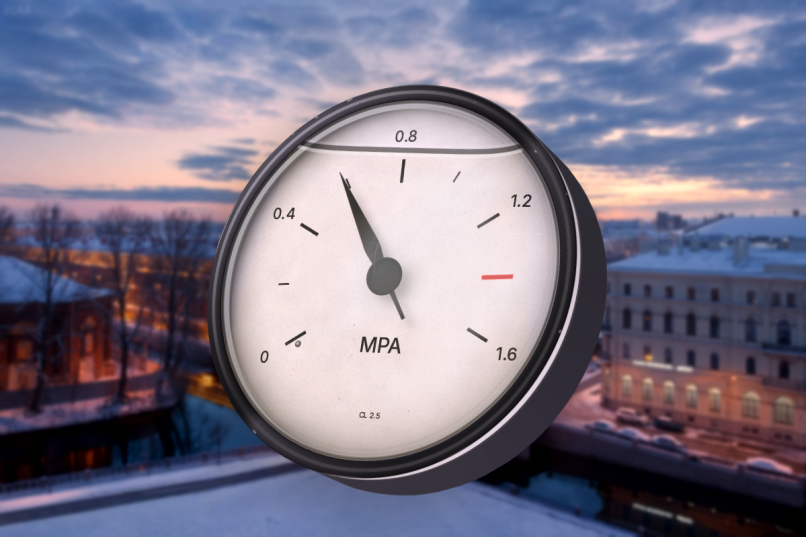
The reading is 0.6 MPa
